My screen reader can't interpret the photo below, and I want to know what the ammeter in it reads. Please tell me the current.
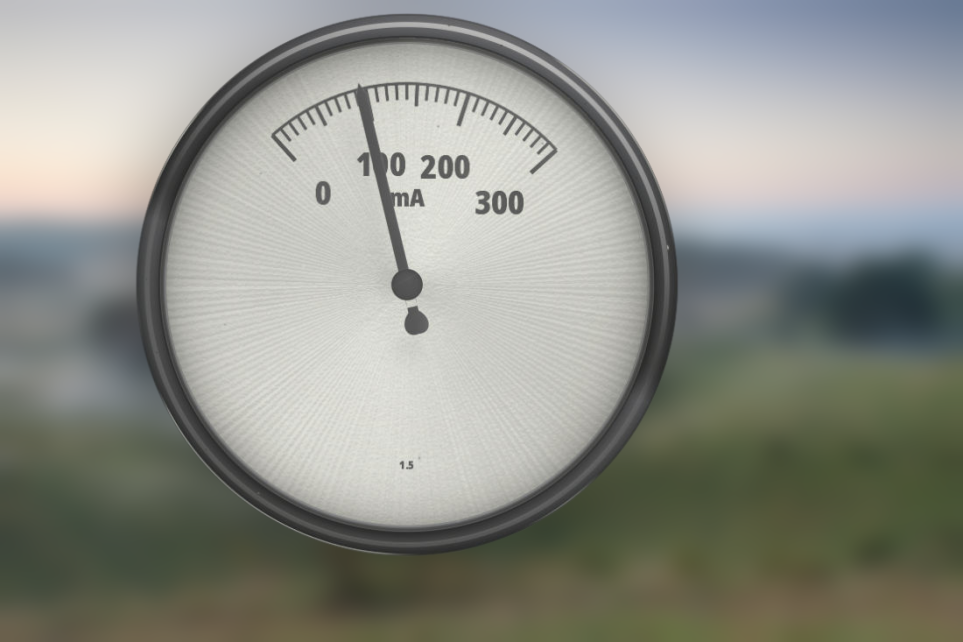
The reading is 95 mA
